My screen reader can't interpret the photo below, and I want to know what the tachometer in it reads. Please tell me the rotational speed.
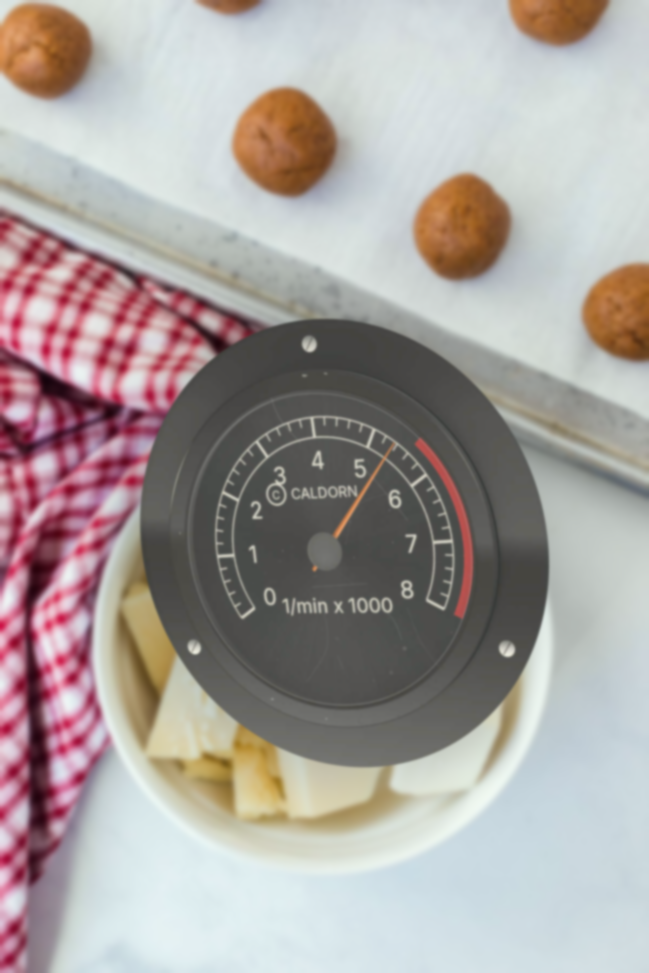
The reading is 5400 rpm
